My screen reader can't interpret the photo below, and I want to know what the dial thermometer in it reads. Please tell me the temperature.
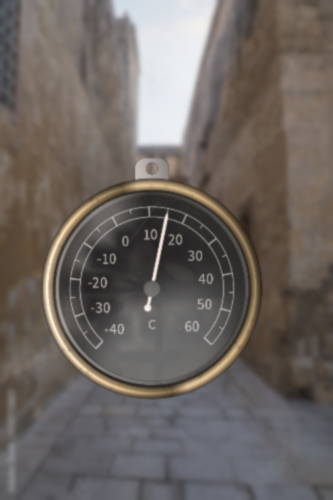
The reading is 15 °C
